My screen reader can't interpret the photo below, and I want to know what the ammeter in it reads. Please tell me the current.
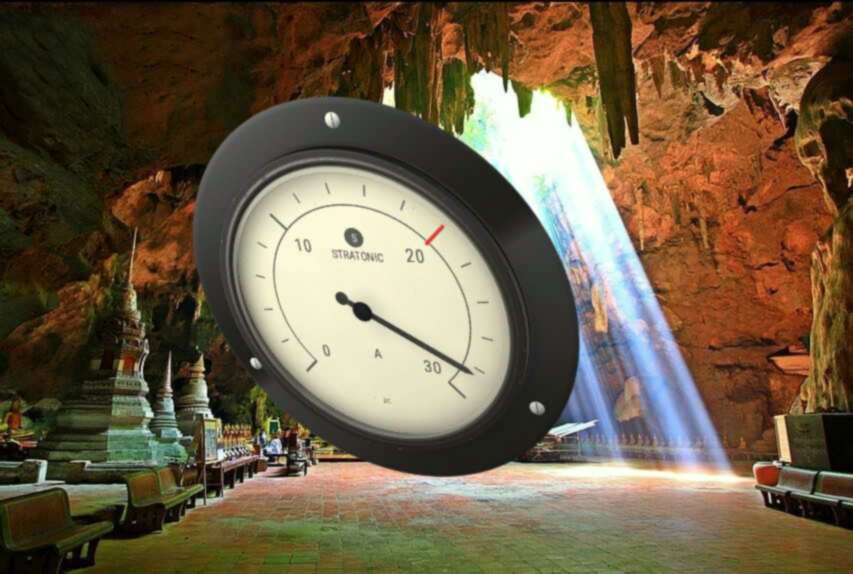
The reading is 28 A
